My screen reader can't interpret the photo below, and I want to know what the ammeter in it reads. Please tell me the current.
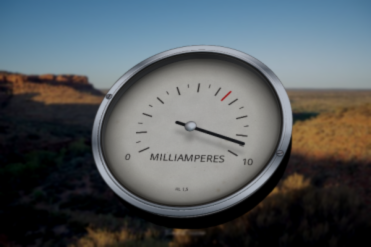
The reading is 9.5 mA
